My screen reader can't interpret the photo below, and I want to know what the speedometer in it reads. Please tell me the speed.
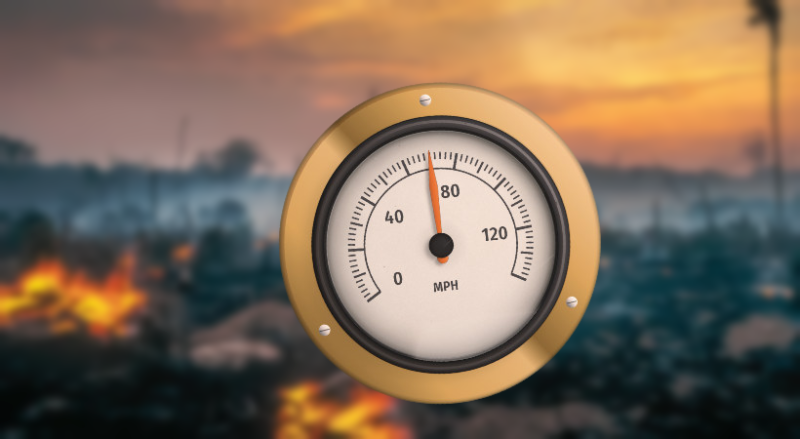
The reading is 70 mph
